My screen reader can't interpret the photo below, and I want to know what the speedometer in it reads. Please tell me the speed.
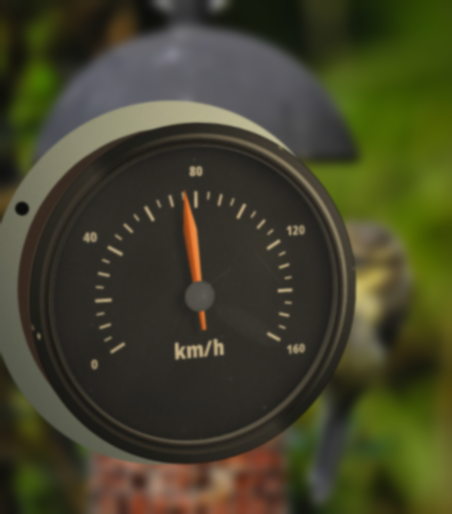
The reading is 75 km/h
